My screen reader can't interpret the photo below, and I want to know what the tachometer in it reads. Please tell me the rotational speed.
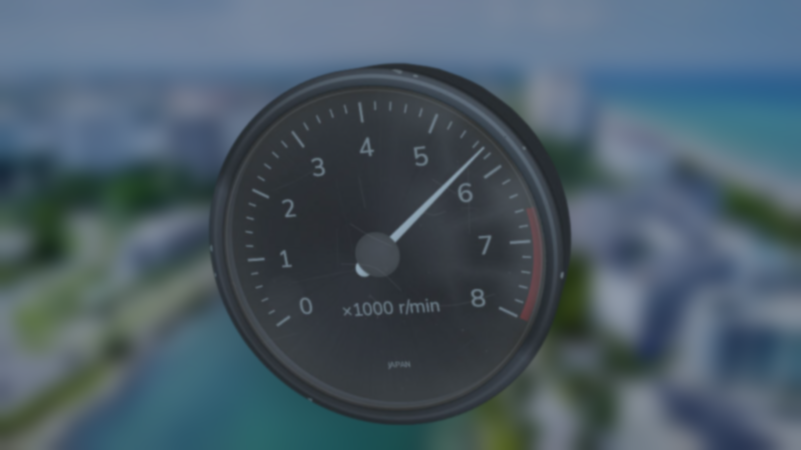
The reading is 5700 rpm
